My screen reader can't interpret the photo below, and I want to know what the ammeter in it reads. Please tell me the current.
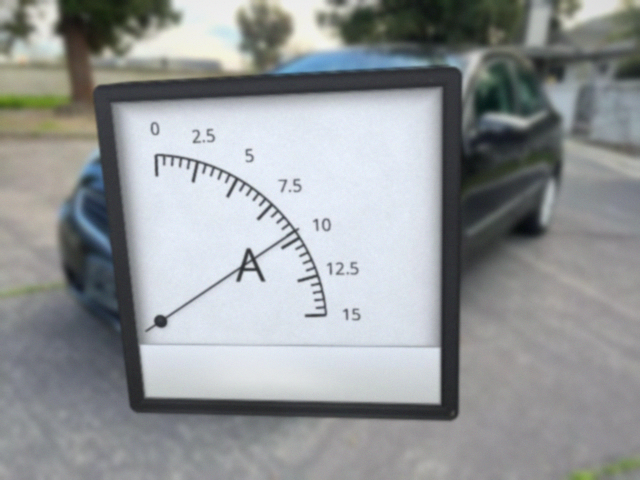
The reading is 9.5 A
